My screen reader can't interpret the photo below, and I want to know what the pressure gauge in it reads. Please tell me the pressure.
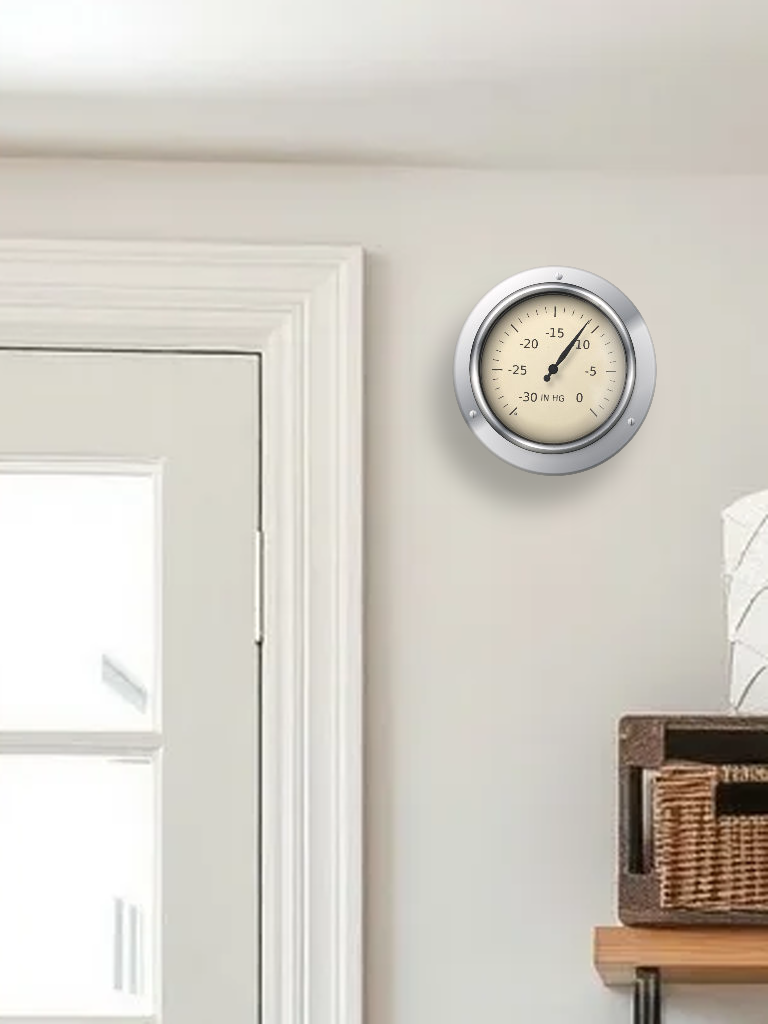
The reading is -11 inHg
